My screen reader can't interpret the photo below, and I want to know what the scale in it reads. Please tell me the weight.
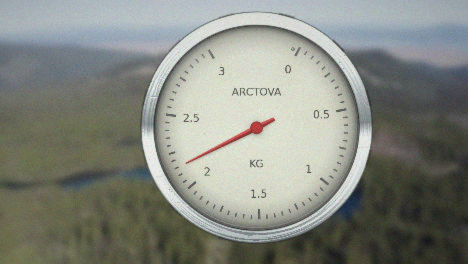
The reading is 2.15 kg
